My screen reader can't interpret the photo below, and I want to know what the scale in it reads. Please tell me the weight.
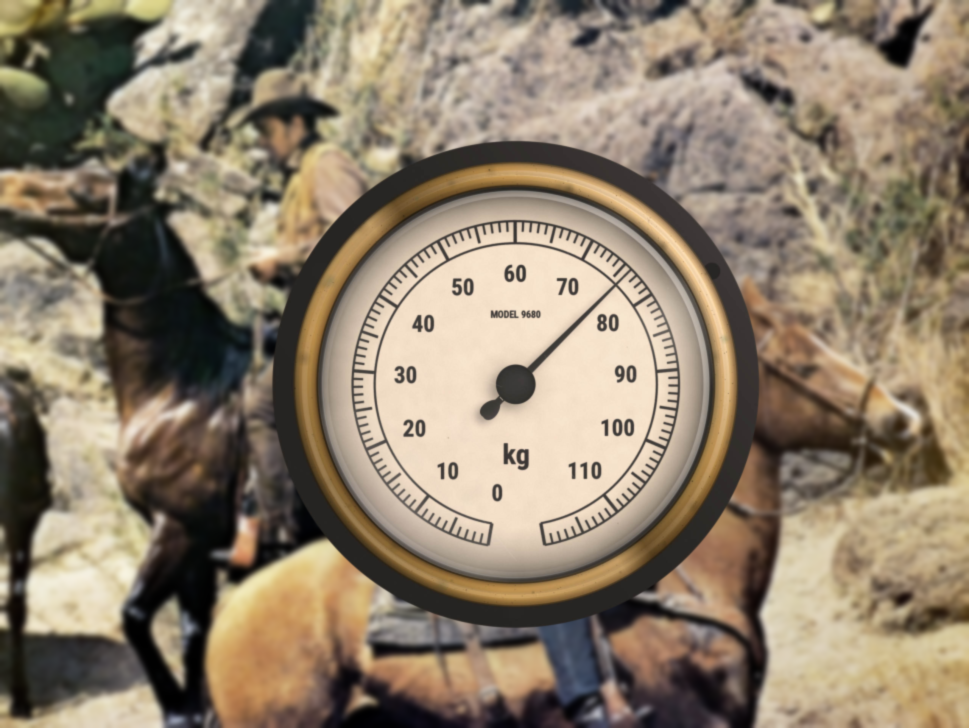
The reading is 76 kg
